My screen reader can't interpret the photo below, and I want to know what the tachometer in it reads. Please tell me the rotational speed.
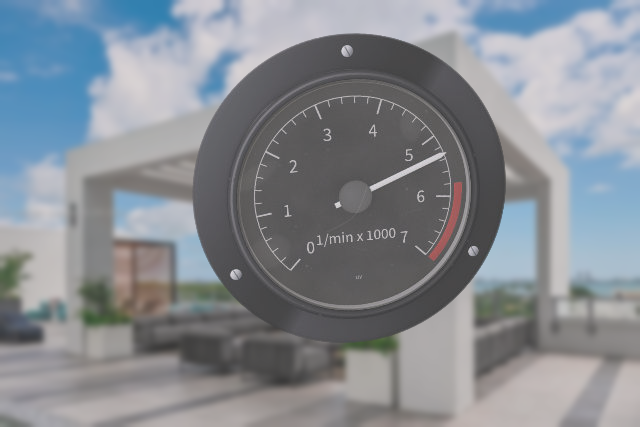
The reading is 5300 rpm
